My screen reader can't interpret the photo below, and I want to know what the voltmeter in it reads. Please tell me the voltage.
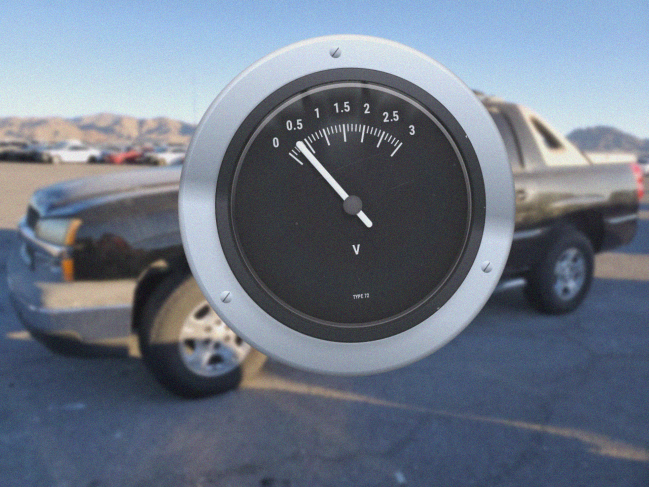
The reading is 0.3 V
